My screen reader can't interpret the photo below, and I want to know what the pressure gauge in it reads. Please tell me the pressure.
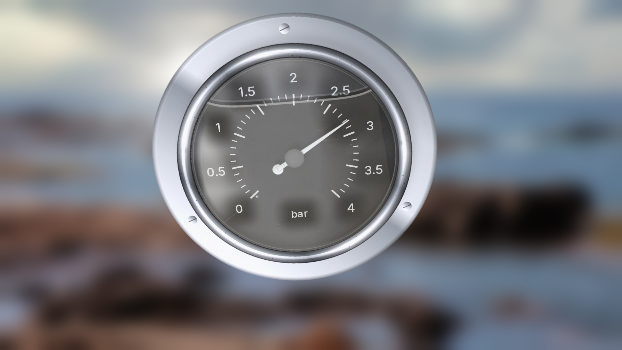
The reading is 2.8 bar
